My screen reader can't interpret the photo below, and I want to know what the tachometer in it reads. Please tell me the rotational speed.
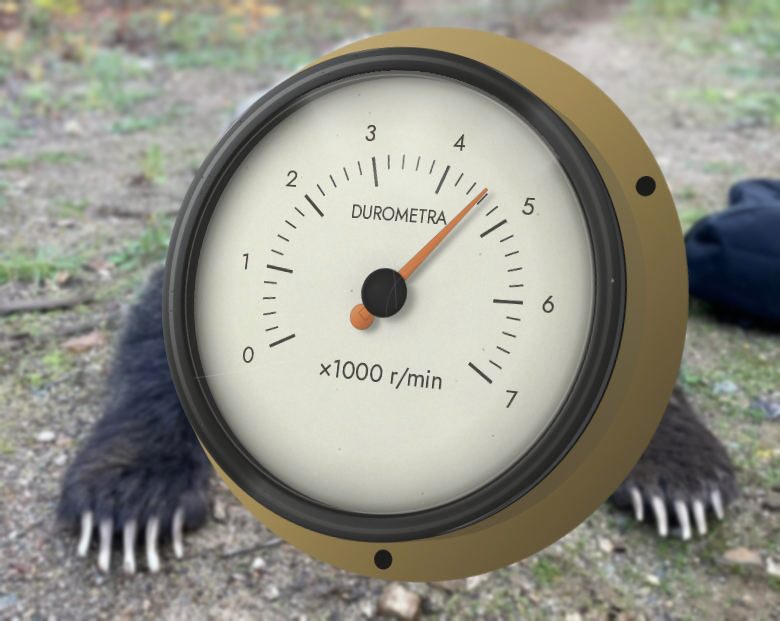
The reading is 4600 rpm
